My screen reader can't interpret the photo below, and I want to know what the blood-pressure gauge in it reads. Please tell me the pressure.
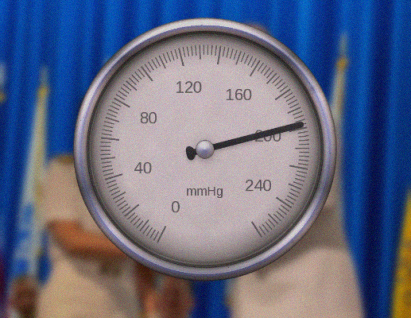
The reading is 198 mmHg
